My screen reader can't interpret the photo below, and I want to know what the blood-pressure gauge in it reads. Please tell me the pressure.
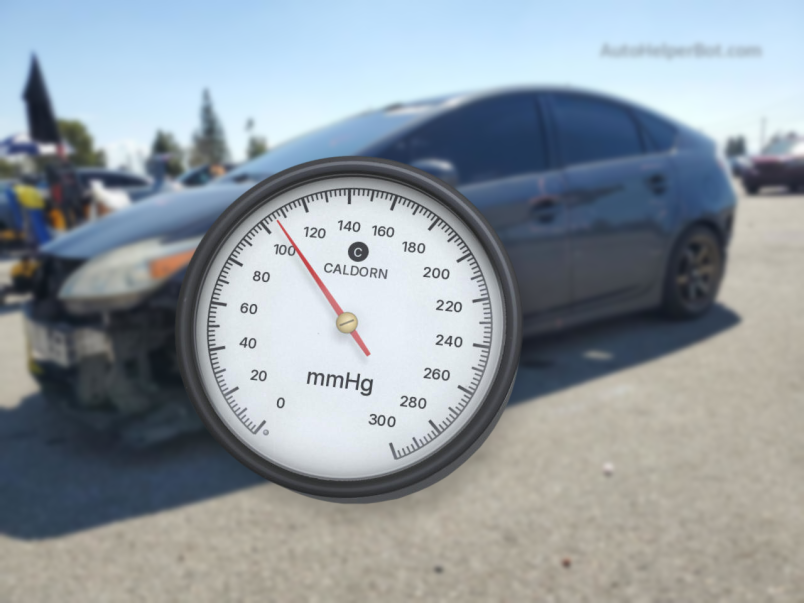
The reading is 106 mmHg
